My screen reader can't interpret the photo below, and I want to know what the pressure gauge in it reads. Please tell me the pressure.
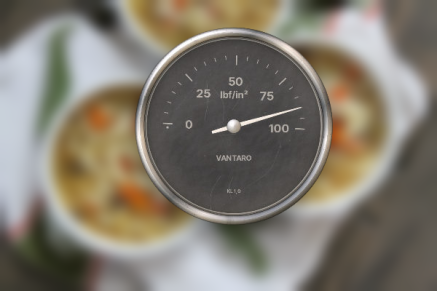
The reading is 90 psi
